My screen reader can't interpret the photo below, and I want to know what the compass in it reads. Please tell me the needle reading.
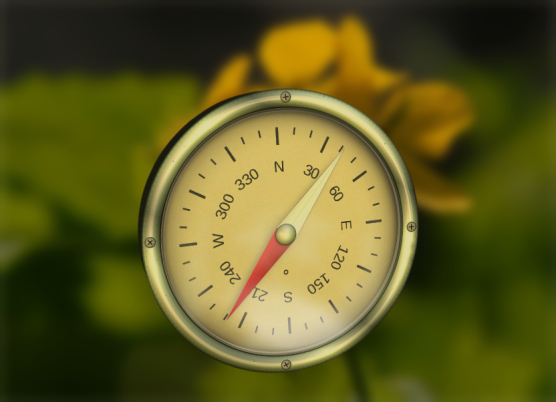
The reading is 220 °
